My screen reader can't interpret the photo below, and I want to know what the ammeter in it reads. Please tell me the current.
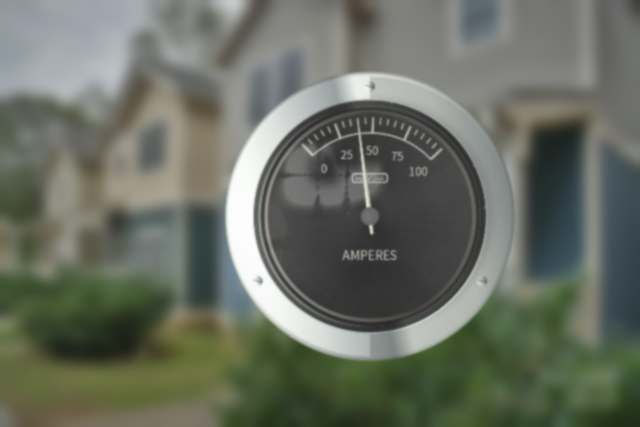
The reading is 40 A
